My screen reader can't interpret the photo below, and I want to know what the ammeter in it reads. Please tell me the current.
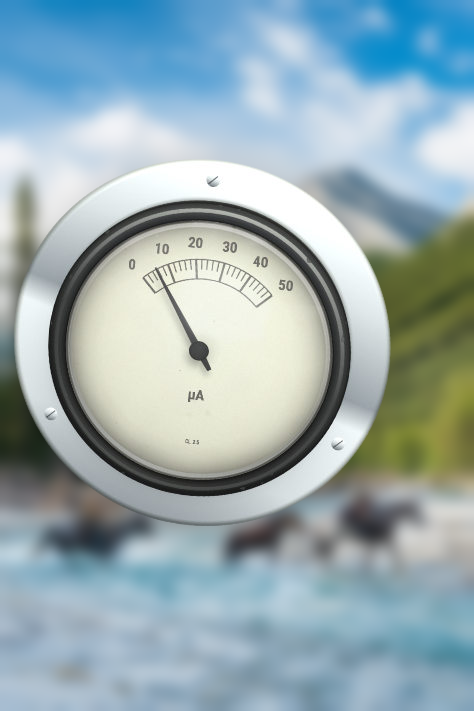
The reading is 6 µA
